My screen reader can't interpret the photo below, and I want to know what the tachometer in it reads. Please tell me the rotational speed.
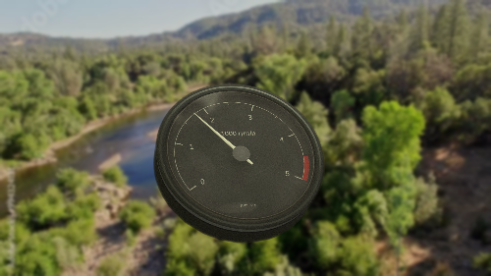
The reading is 1750 rpm
